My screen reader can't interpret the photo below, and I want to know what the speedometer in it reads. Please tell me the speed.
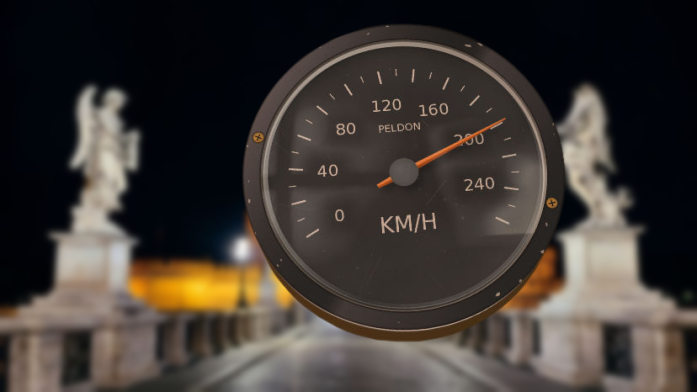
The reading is 200 km/h
